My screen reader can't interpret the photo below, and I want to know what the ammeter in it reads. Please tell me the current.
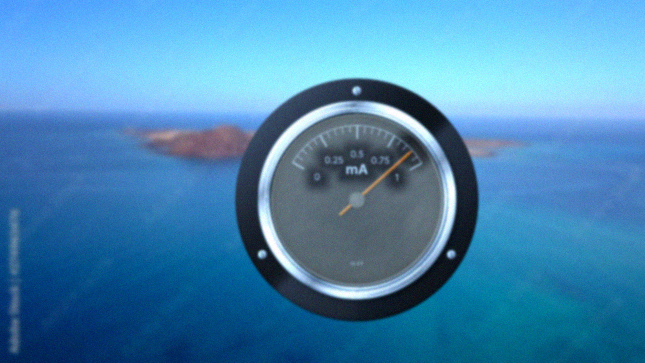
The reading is 0.9 mA
